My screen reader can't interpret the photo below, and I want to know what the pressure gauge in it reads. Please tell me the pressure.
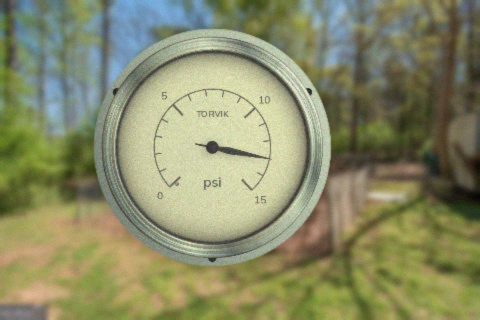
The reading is 13 psi
